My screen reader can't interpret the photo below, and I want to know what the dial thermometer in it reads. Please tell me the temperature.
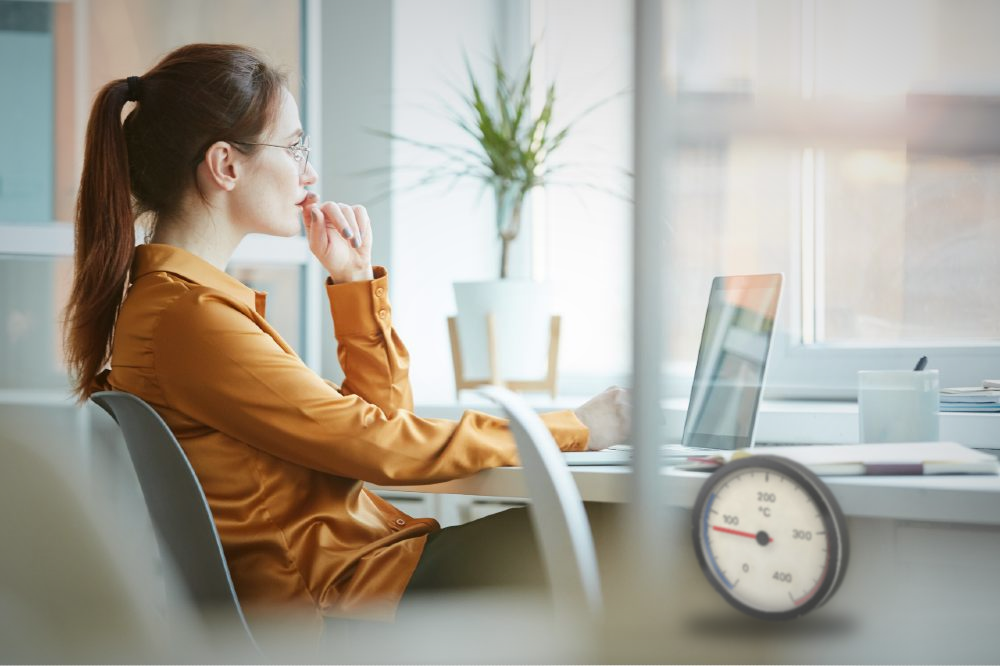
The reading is 80 °C
